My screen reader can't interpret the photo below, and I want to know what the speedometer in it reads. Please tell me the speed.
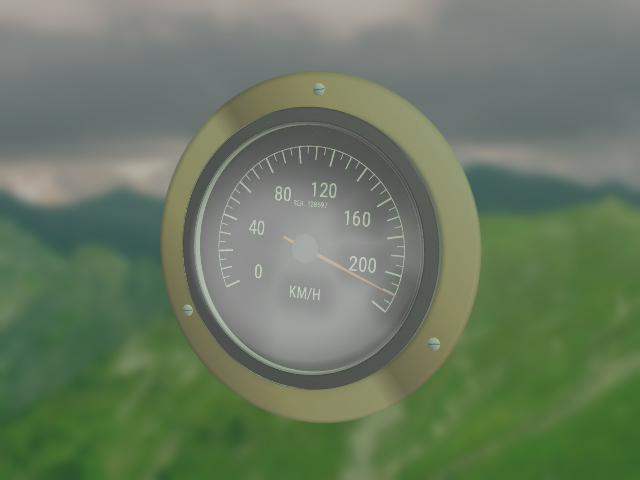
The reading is 210 km/h
